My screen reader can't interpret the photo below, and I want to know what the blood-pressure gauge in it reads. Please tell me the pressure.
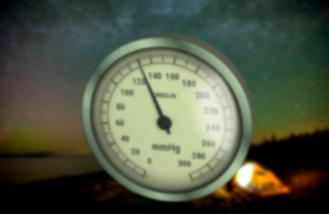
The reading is 130 mmHg
